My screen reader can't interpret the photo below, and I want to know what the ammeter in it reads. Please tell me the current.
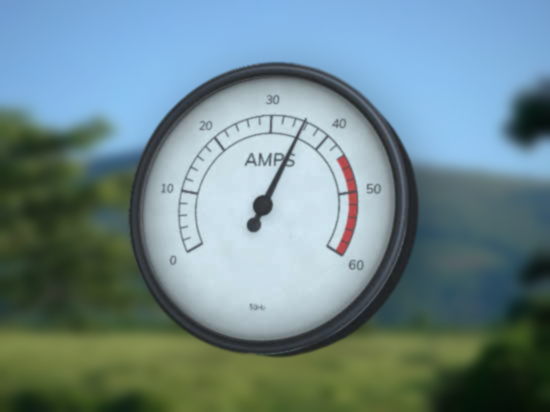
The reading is 36 A
